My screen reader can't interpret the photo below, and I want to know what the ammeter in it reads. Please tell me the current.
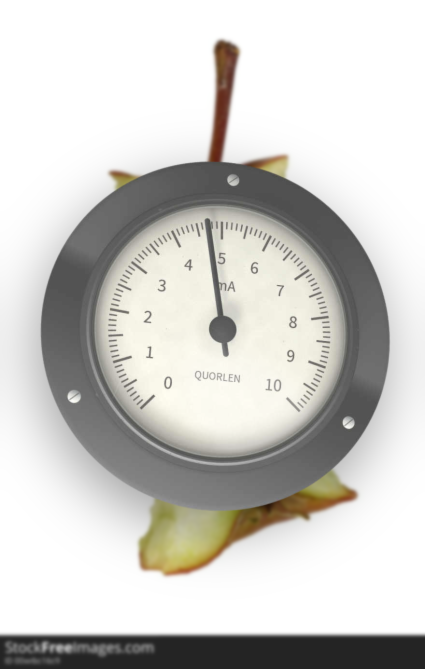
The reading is 4.7 mA
